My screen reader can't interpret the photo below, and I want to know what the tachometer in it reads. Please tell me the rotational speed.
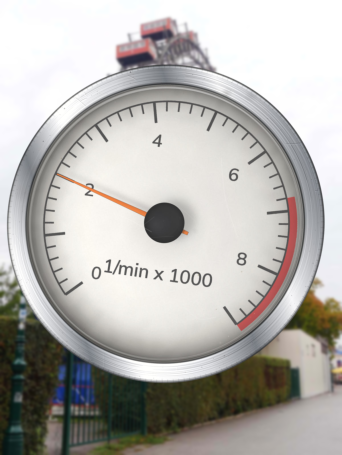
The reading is 2000 rpm
